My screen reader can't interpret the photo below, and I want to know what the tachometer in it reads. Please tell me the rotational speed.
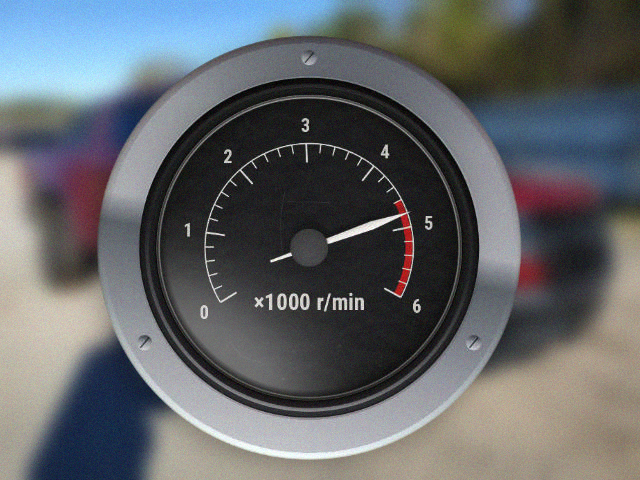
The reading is 4800 rpm
